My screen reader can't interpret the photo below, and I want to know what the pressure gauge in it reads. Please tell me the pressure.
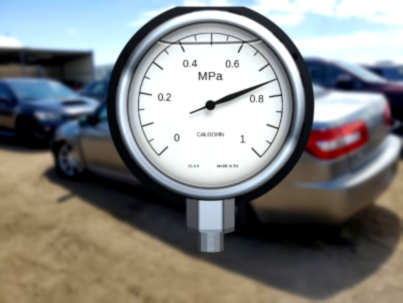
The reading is 0.75 MPa
